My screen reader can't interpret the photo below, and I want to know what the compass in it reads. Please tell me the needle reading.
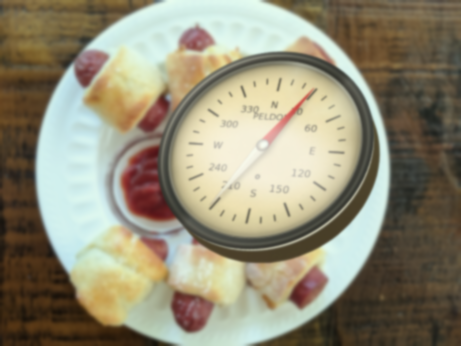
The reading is 30 °
